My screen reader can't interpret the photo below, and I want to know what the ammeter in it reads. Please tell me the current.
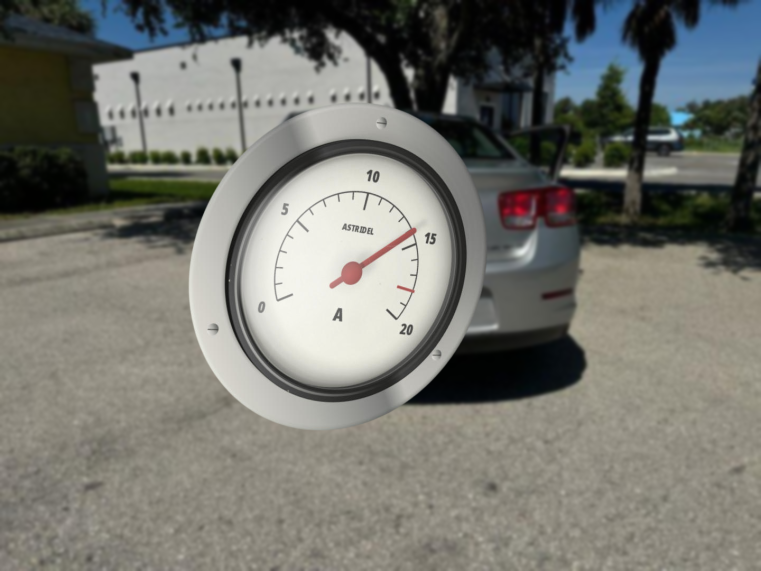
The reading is 14 A
